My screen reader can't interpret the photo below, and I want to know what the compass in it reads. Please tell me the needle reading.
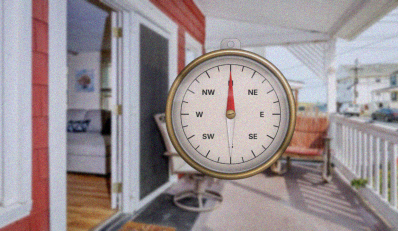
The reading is 0 °
